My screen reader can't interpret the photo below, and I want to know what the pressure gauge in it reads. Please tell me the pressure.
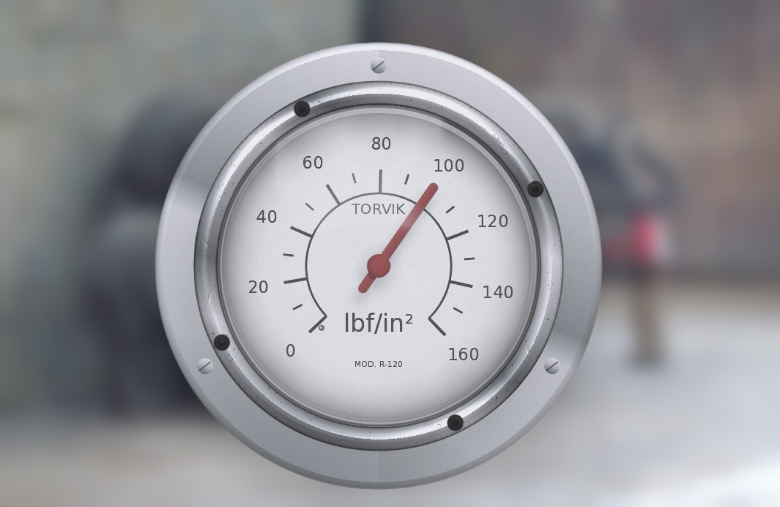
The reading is 100 psi
